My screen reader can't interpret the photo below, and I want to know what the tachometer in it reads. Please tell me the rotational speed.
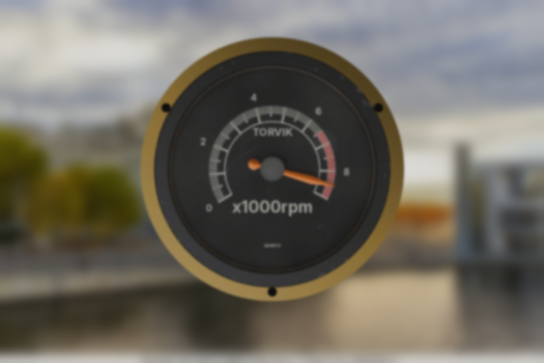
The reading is 8500 rpm
